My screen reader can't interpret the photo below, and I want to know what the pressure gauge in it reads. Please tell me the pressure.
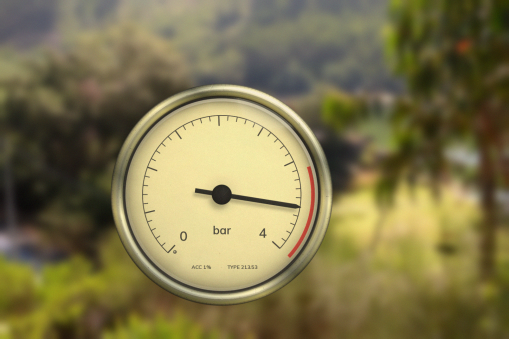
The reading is 3.5 bar
